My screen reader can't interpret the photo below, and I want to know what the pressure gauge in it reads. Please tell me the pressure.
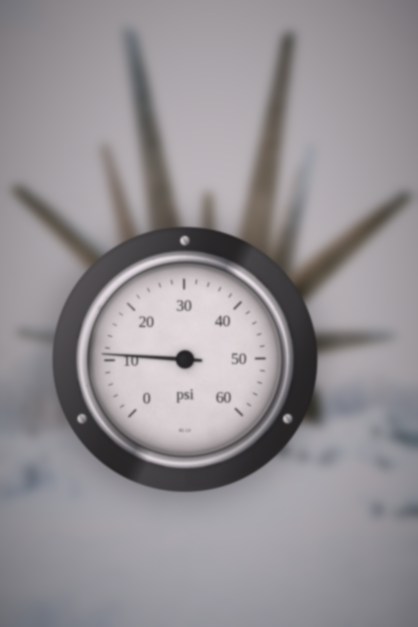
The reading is 11 psi
